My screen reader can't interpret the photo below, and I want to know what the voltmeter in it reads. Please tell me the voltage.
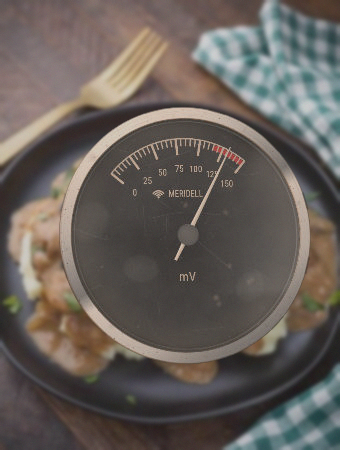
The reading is 130 mV
